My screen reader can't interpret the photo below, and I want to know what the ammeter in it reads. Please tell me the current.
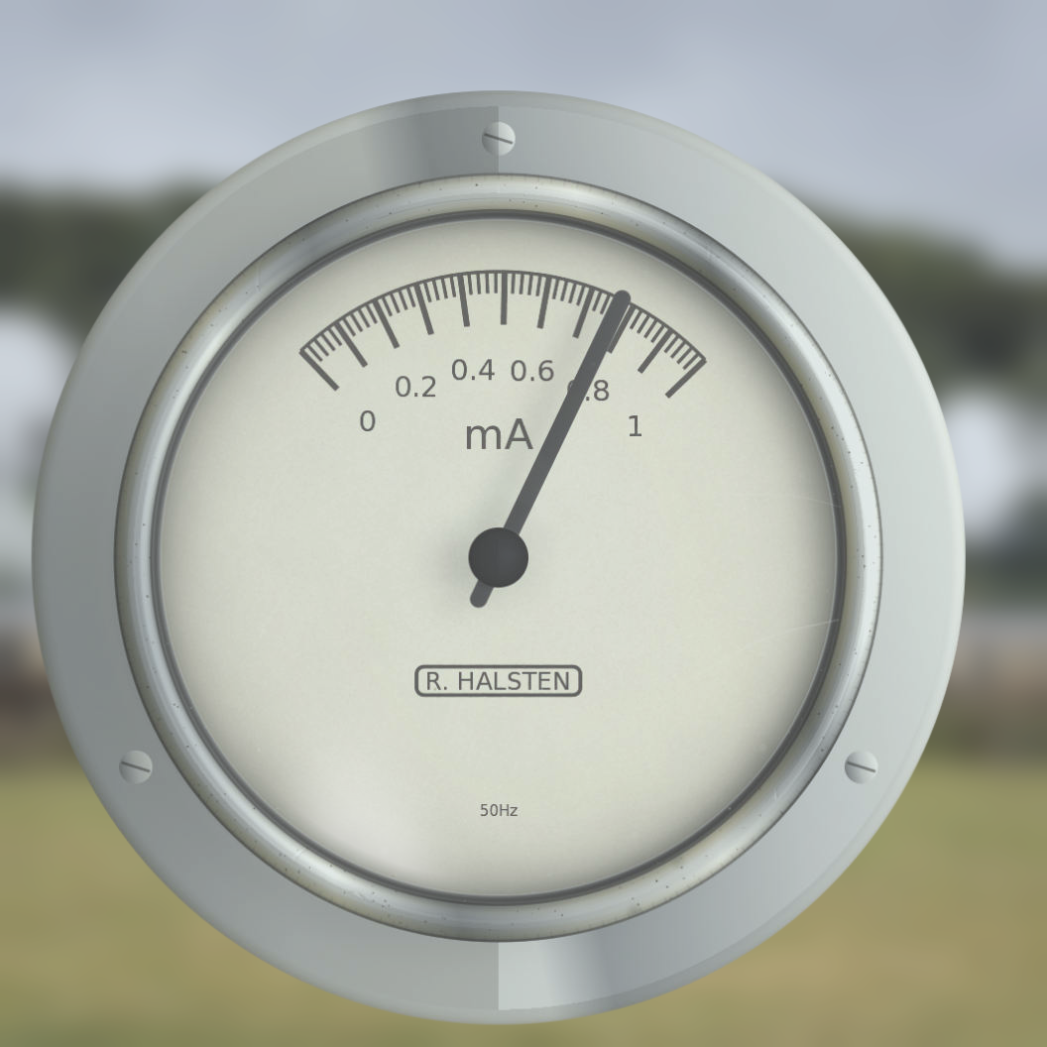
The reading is 0.77 mA
